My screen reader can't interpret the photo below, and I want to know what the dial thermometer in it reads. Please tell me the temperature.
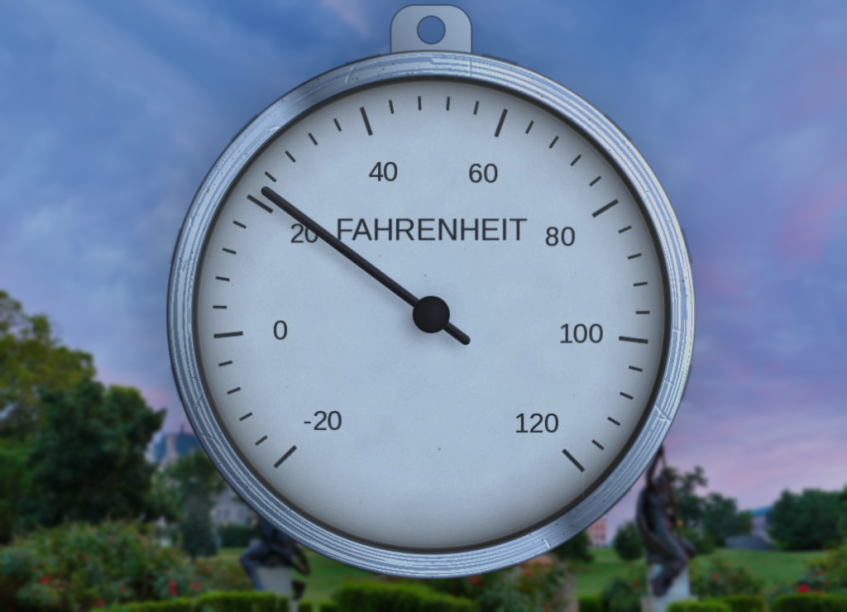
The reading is 22 °F
